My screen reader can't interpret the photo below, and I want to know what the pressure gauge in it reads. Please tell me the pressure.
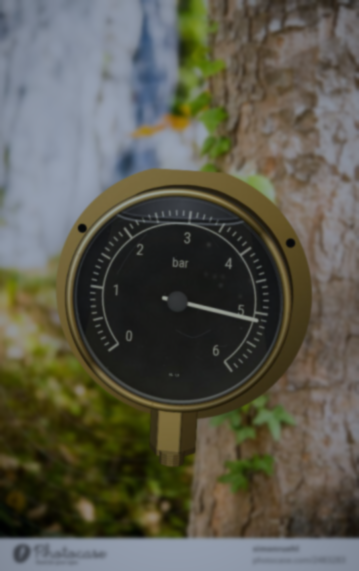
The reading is 5.1 bar
